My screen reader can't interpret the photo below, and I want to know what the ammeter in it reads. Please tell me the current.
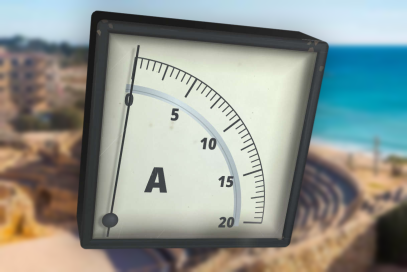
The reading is 0 A
